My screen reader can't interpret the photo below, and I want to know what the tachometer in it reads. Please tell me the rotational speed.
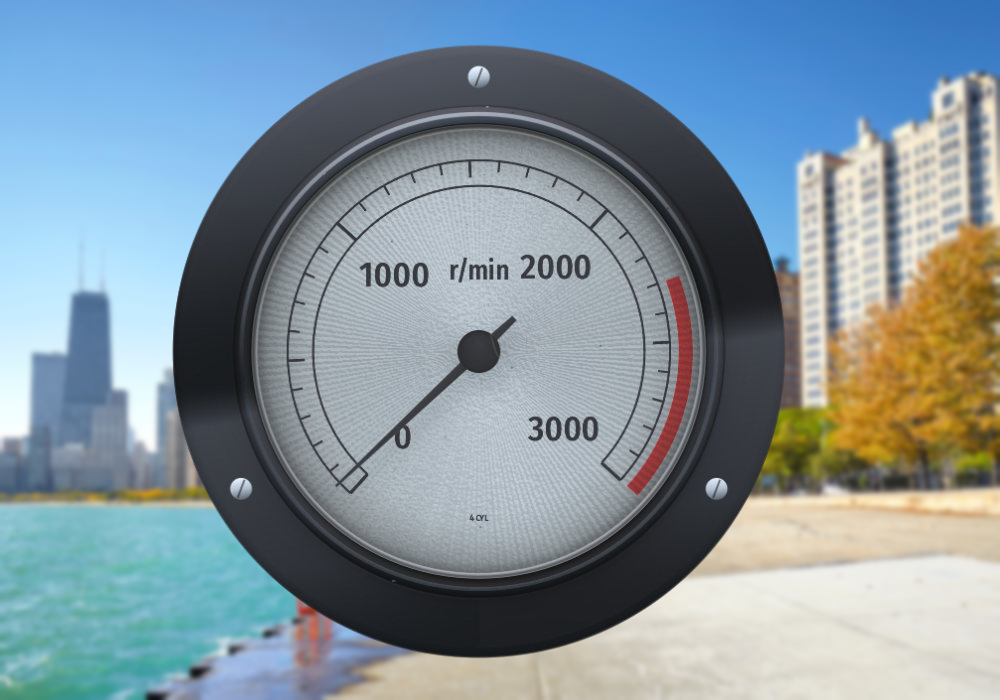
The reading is 50 rpm
